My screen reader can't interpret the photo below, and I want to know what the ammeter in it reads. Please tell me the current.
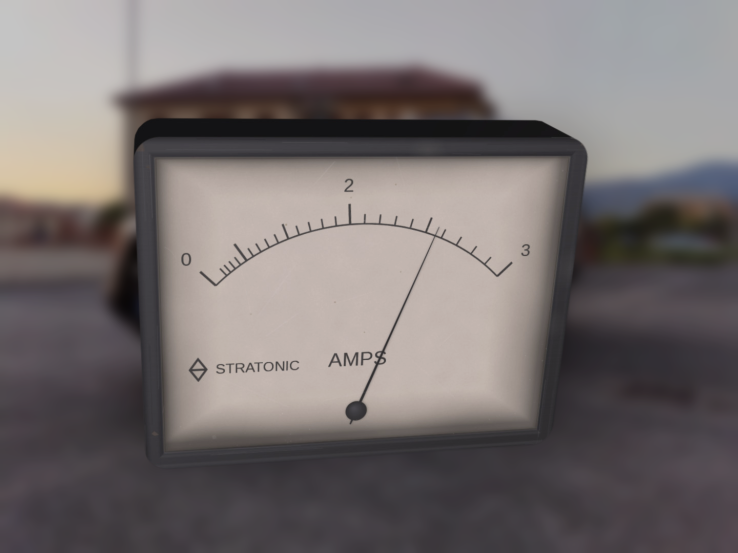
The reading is 2.55 A
